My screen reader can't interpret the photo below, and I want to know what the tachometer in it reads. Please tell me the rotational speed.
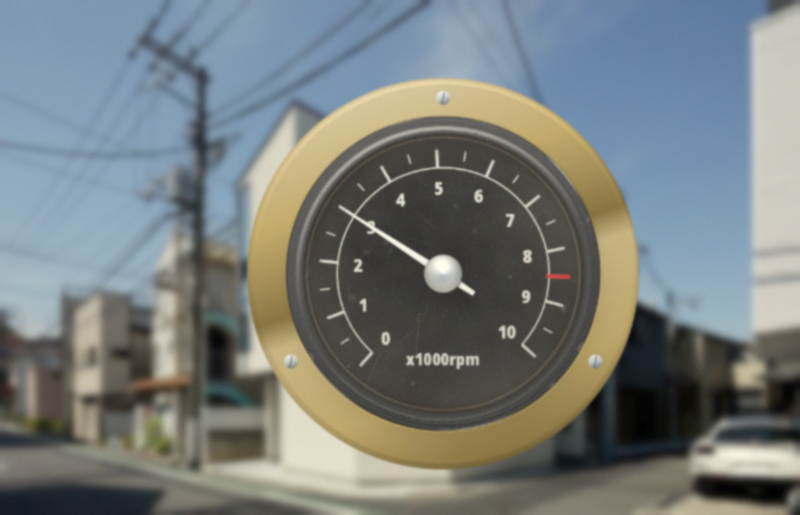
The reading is 3000 rpm
